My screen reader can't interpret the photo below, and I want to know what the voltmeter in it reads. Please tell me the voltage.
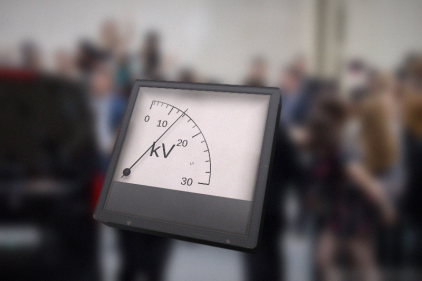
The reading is 14 kV
